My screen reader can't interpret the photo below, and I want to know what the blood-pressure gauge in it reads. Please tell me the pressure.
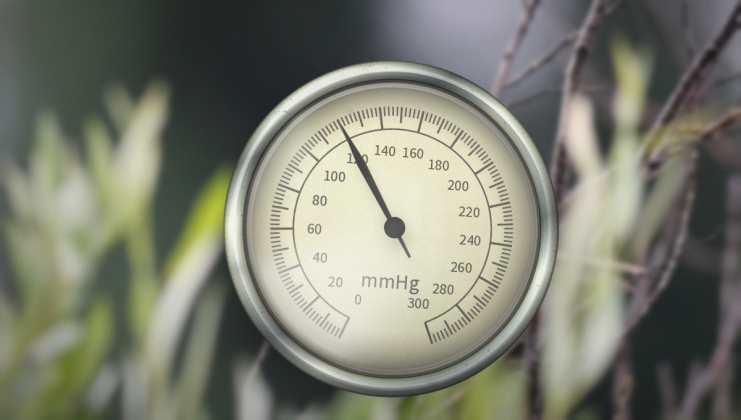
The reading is 120 mmHg
